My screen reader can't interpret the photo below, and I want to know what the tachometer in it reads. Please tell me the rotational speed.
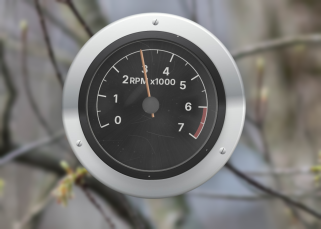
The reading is 3000 rpm
